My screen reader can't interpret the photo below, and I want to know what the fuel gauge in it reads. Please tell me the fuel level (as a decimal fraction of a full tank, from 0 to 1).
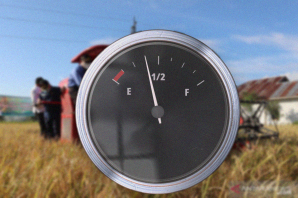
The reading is 0.375
